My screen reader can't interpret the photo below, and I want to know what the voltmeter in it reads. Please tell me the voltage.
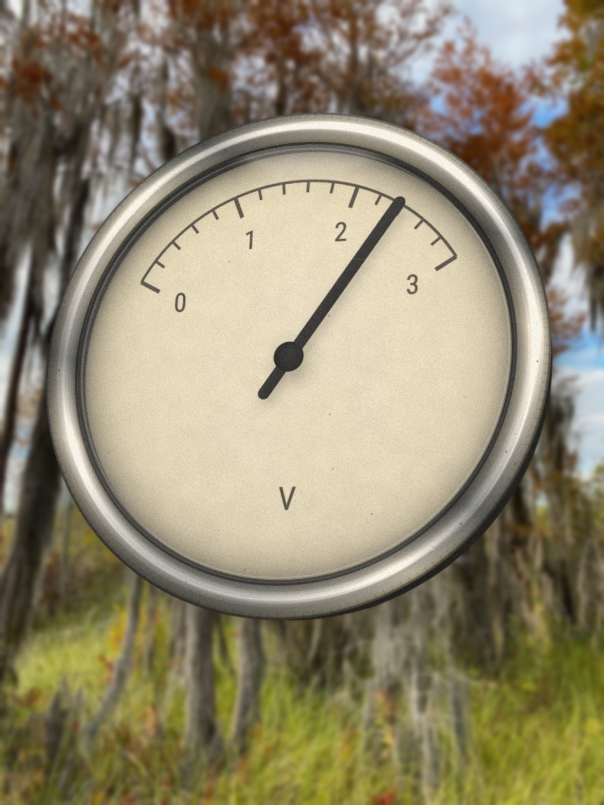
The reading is 2.4 V
